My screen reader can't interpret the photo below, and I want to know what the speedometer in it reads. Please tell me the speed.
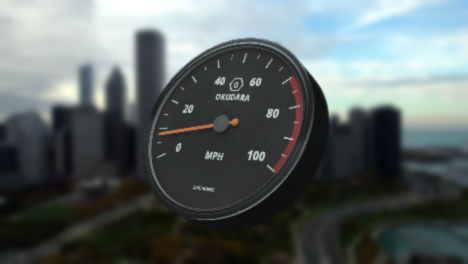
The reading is 7.5 mph
